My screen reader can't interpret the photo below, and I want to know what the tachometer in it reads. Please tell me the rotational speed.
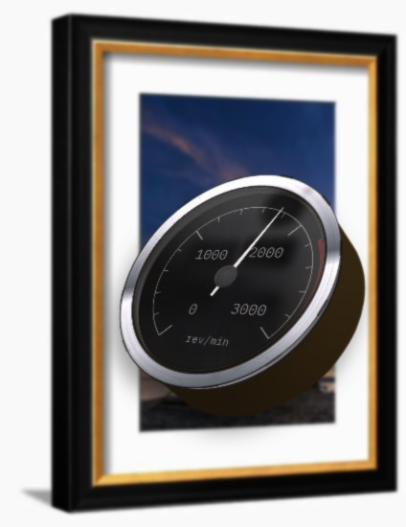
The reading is 1800 rpm
